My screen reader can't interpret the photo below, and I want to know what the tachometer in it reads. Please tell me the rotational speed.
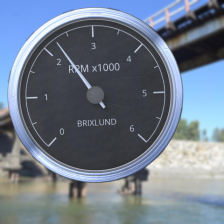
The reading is 2250 rpm
